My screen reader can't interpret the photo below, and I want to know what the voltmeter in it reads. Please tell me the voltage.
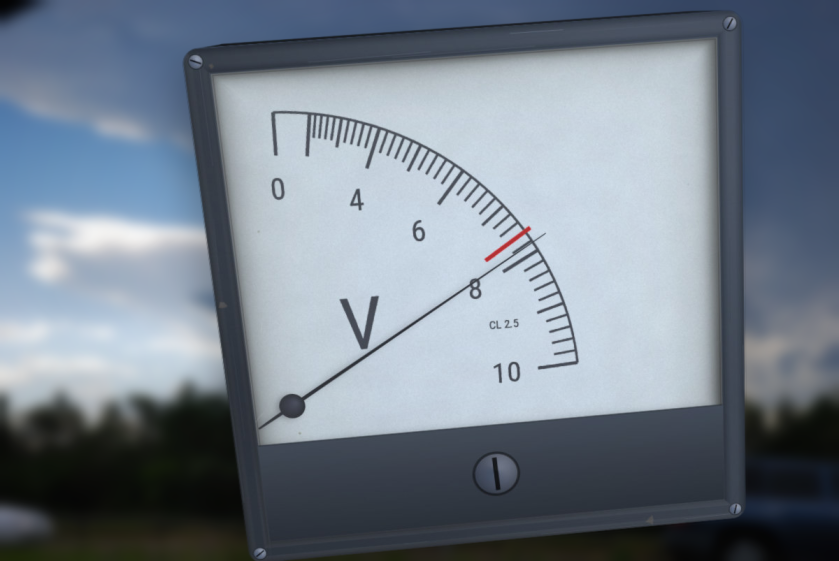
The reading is 7.8 V
